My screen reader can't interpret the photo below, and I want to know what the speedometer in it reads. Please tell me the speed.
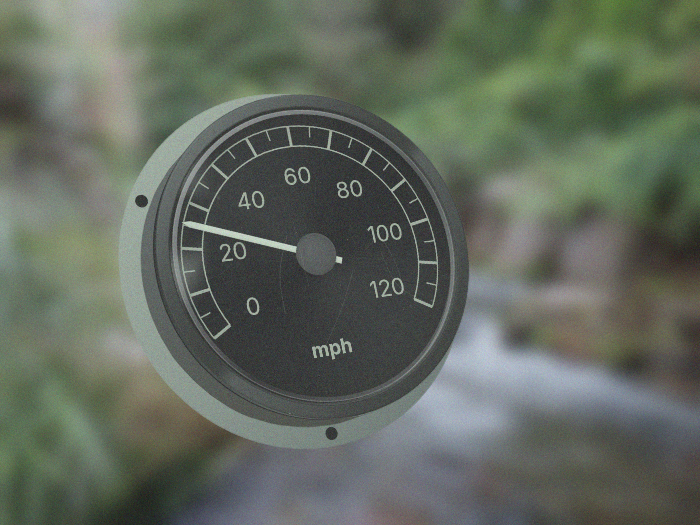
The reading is 25 mph
